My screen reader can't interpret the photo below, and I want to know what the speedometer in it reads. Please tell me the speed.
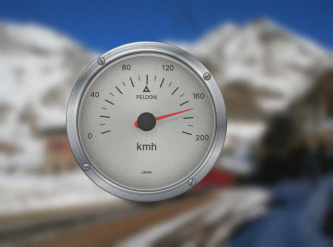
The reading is 170 km/h
